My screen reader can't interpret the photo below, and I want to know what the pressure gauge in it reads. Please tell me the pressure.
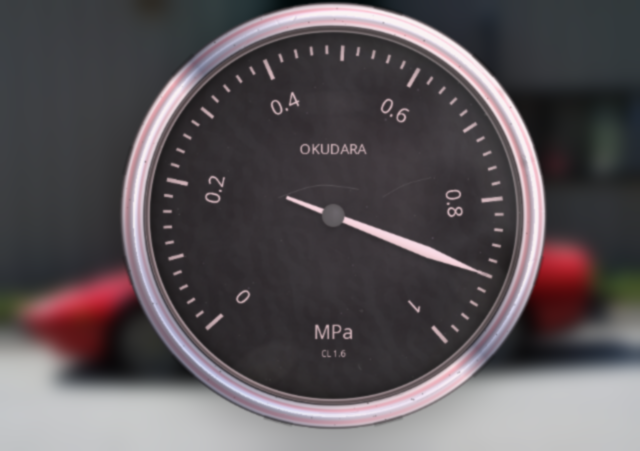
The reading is 0.9 MPa
